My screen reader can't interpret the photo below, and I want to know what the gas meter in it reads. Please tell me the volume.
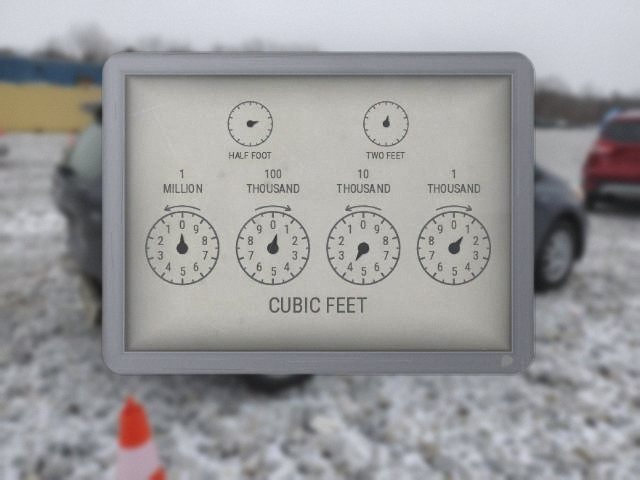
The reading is 4100 ft³
